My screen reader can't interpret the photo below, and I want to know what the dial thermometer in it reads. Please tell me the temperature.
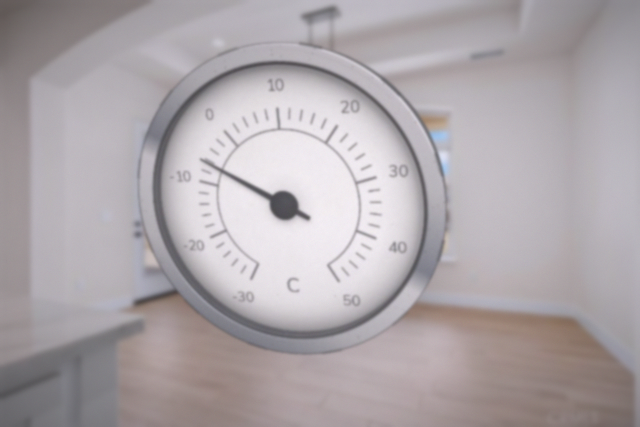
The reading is -6 °C
